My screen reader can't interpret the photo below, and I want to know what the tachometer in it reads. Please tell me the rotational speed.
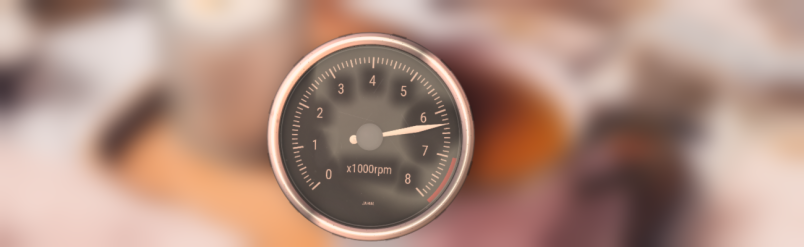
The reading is 6300 rpm
